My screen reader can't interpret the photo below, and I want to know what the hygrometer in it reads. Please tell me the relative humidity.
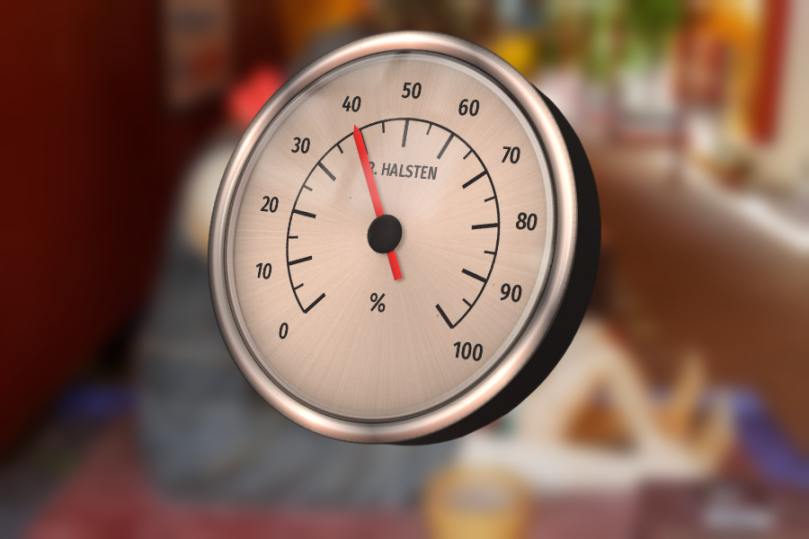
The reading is 40 %
